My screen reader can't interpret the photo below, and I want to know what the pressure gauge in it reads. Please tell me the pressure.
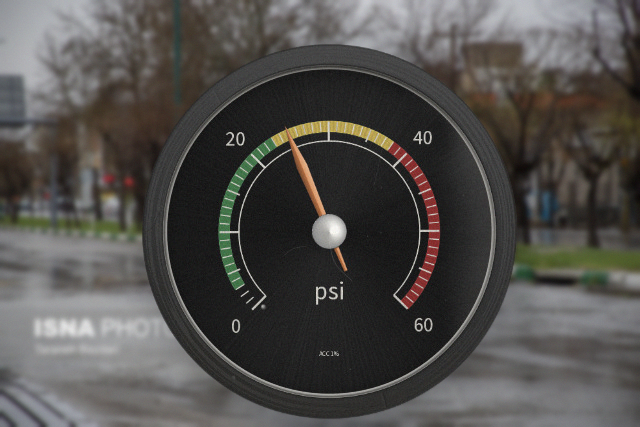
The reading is 25 psi
